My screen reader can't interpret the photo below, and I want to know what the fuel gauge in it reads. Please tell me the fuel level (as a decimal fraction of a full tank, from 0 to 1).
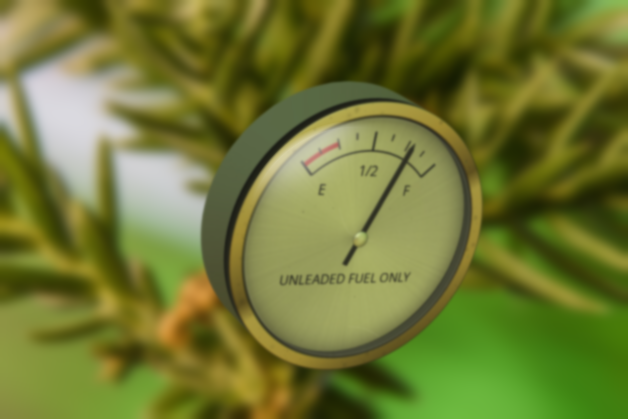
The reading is 0.75
